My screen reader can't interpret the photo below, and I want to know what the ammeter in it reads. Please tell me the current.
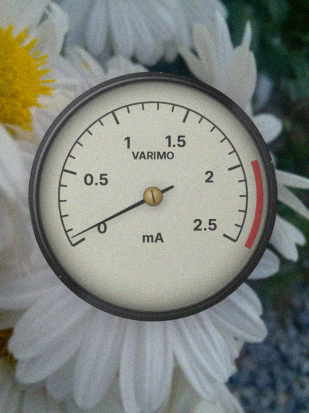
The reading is 0.05 mA
